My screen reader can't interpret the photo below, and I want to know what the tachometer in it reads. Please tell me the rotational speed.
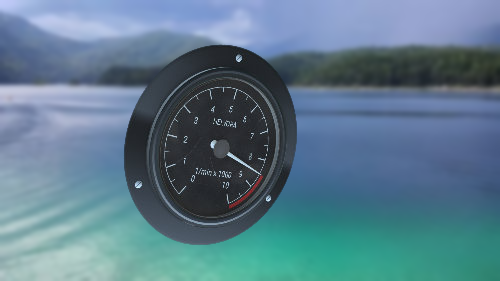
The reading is 8500 rpm
